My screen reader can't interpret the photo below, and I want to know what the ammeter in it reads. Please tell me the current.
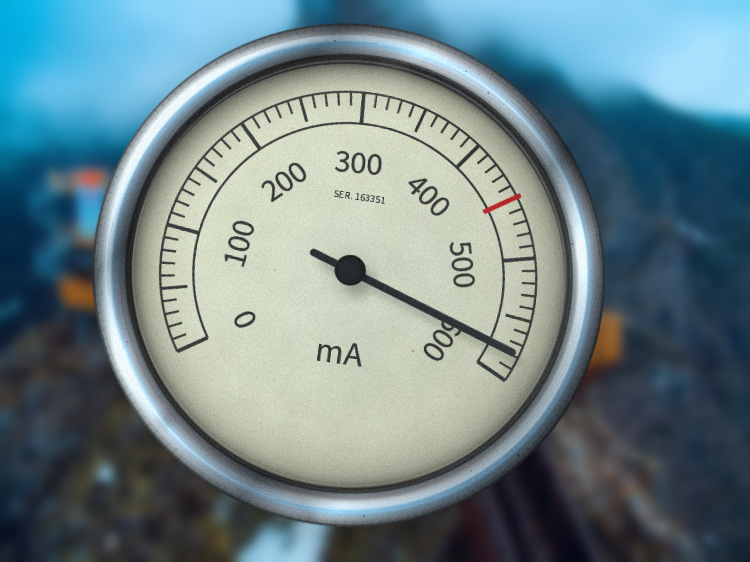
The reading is 580 mA
